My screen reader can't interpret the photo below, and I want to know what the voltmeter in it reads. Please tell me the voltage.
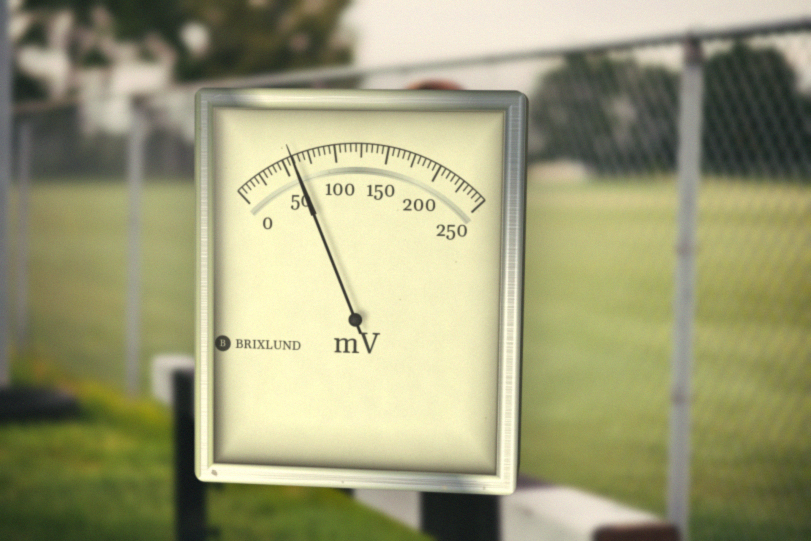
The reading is 60 mV
